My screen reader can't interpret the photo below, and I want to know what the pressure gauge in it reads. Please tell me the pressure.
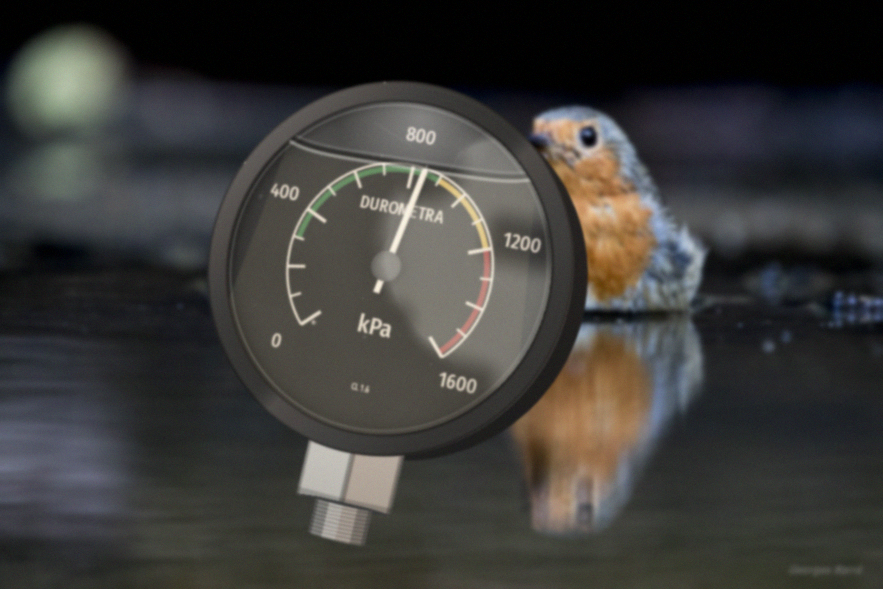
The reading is 850 kPa
